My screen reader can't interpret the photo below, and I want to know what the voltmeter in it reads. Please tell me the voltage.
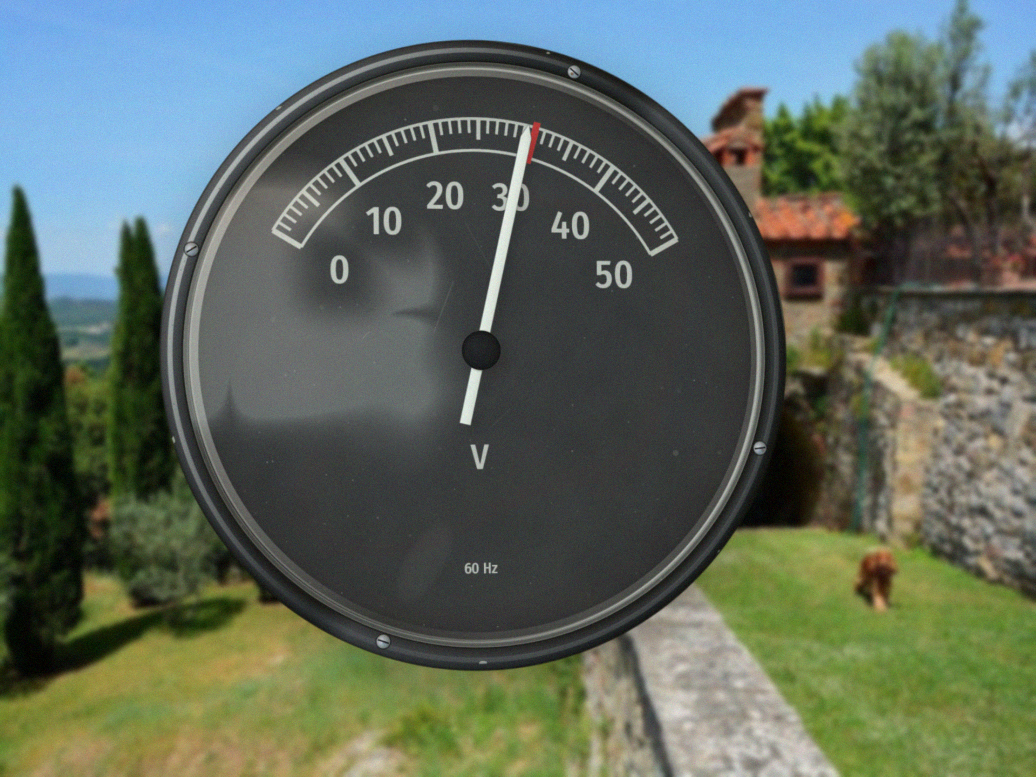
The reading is 30 V
